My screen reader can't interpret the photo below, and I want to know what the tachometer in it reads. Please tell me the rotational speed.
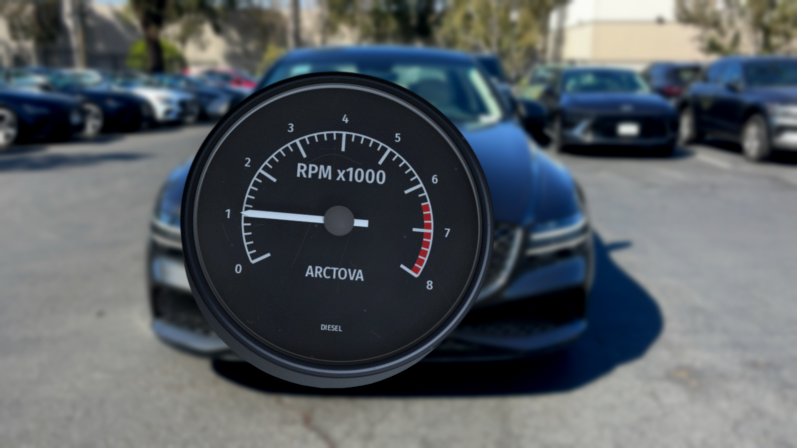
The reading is 1000 rpm
